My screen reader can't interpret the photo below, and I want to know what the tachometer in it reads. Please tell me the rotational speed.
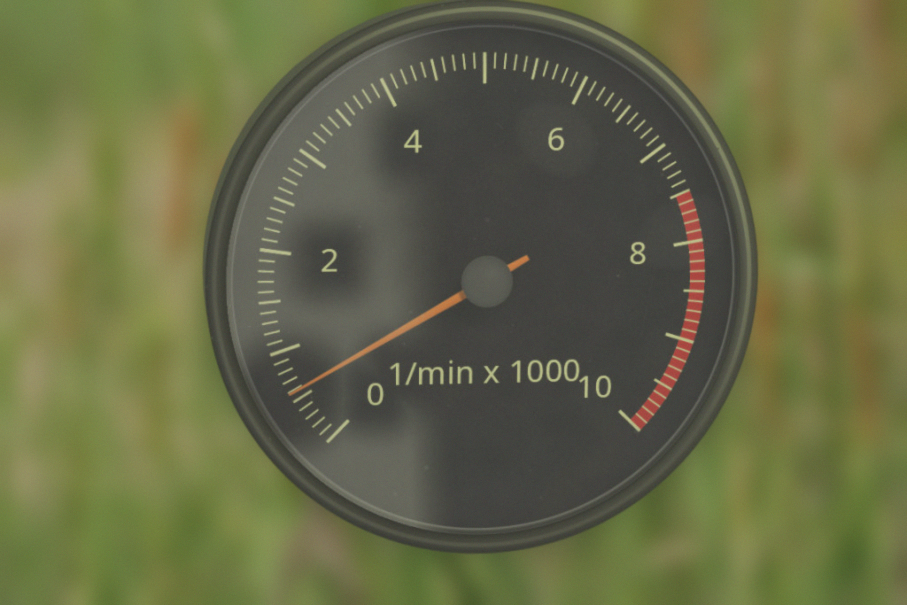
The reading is 600 rpm
